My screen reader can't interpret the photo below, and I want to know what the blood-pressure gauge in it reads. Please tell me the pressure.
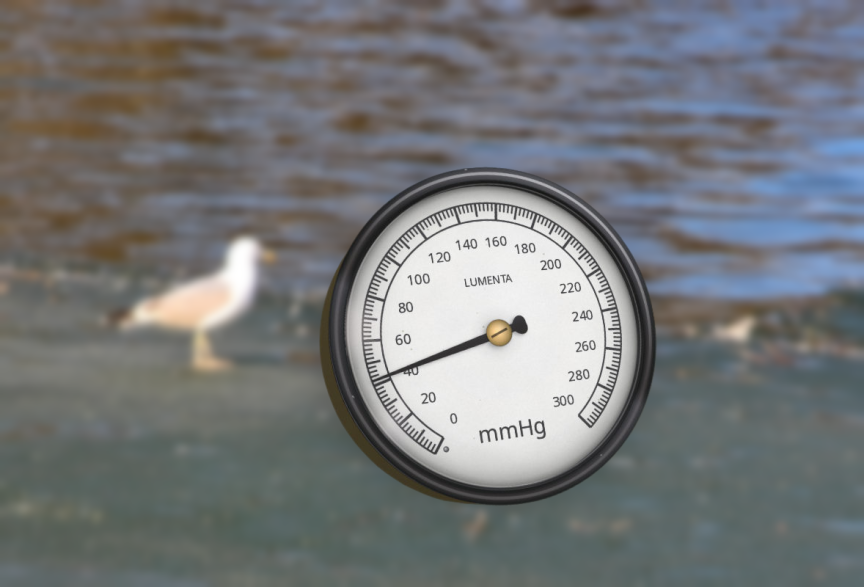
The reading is 42 mmHg
